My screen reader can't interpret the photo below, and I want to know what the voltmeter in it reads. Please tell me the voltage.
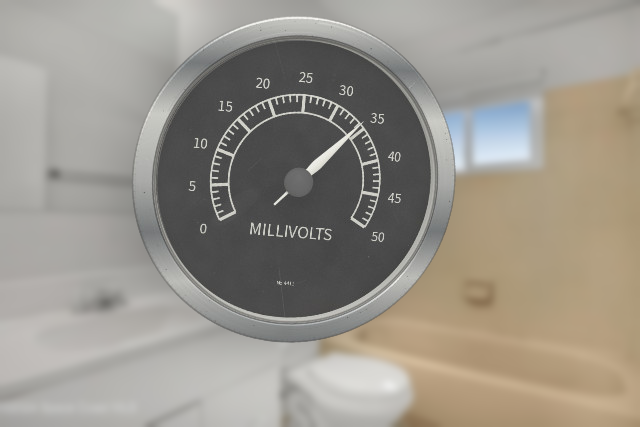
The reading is 34 mV
